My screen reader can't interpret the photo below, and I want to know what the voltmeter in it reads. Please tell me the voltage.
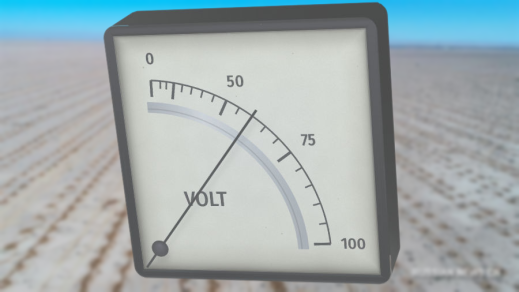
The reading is 60 V
